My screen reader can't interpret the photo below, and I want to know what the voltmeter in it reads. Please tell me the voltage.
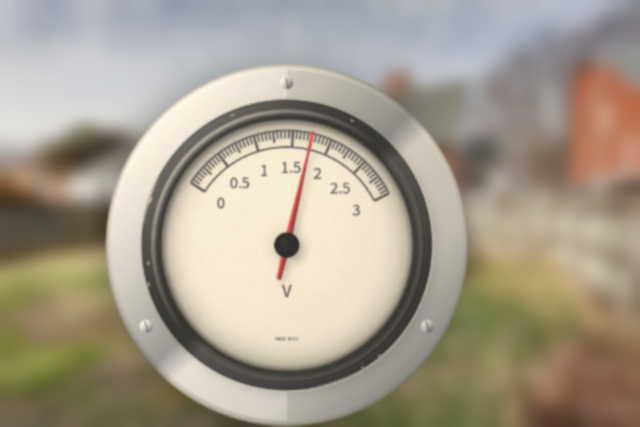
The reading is 1.75 V
